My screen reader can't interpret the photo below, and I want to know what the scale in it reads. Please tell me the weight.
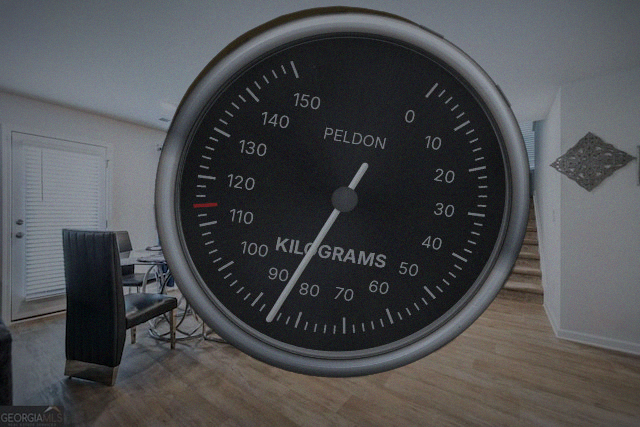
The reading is 86 kg
